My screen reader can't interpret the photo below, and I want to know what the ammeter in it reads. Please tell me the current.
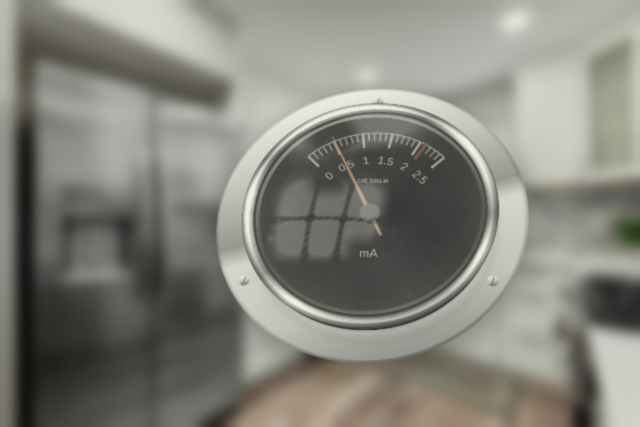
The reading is 0.5 mA
